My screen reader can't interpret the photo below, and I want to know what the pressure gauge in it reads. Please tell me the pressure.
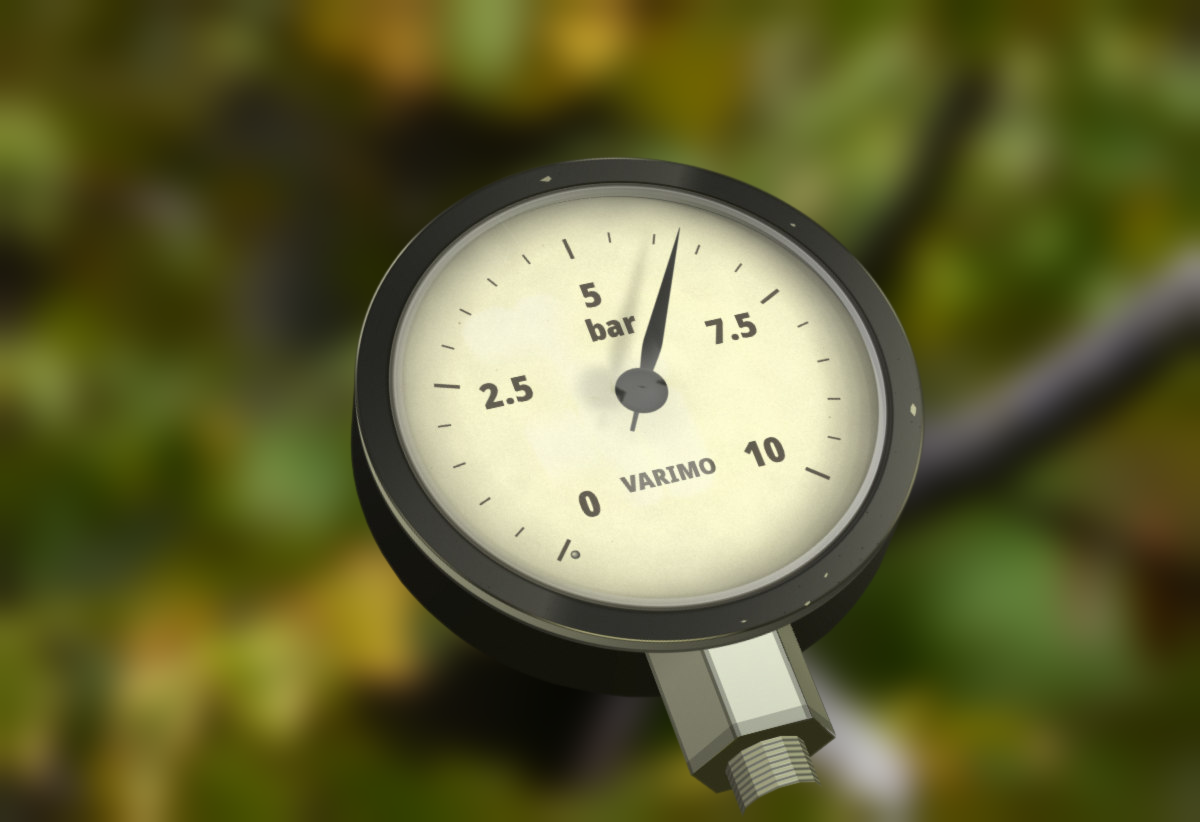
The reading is 6.25 bar
